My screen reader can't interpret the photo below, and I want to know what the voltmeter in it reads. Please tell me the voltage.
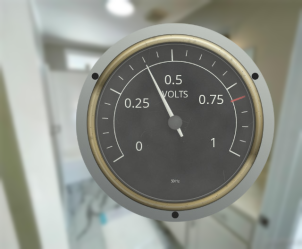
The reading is 0.4 V
